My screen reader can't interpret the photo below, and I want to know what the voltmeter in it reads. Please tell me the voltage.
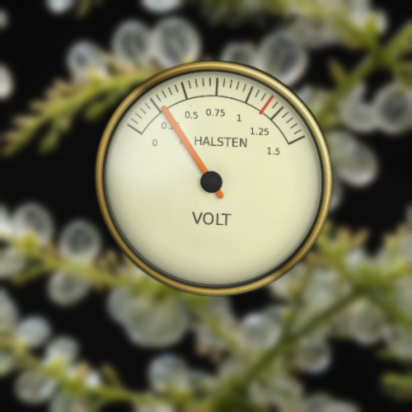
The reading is 0.3 V
